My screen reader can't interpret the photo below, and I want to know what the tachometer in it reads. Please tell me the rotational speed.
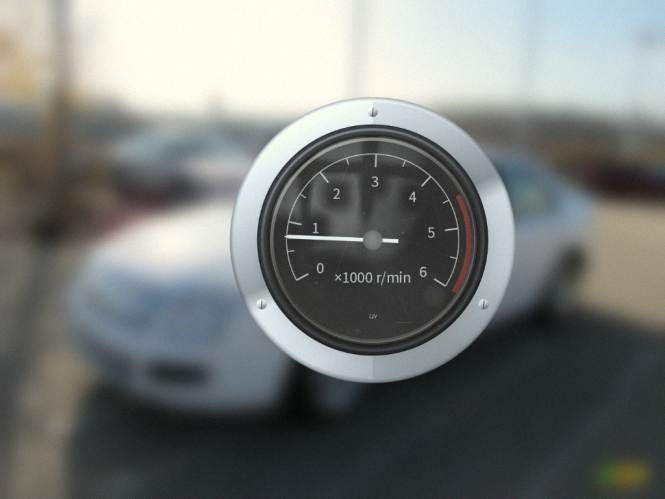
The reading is 750 rpm
